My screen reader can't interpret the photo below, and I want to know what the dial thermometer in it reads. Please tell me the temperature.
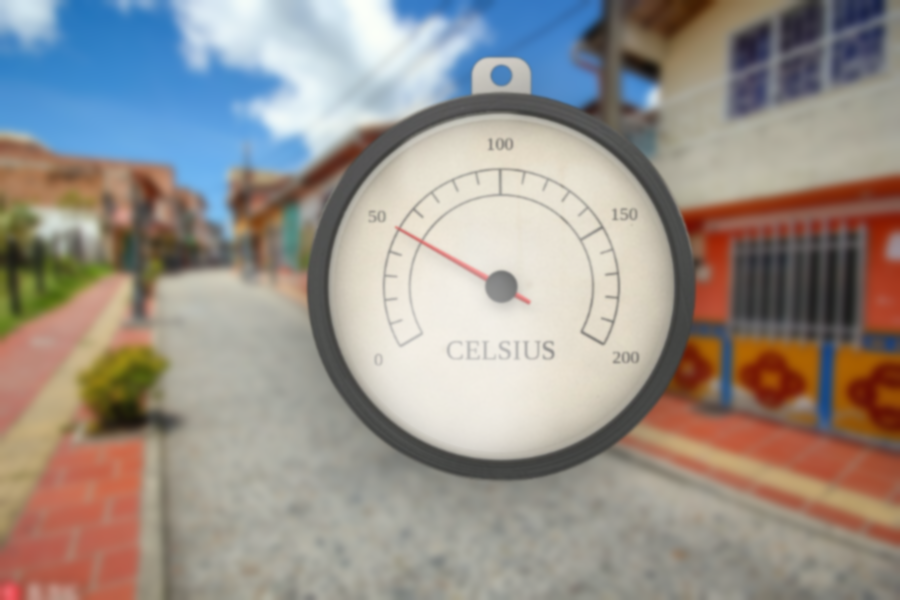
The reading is 50 °C
